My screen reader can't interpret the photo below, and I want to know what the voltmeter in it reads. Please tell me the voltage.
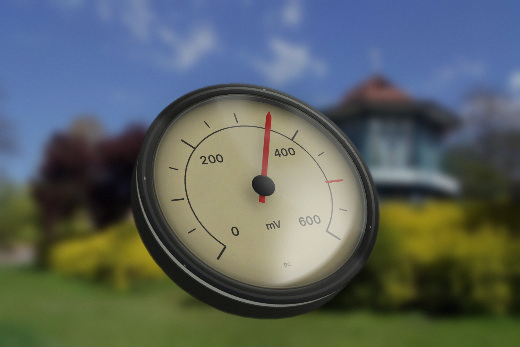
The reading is 350 mV
